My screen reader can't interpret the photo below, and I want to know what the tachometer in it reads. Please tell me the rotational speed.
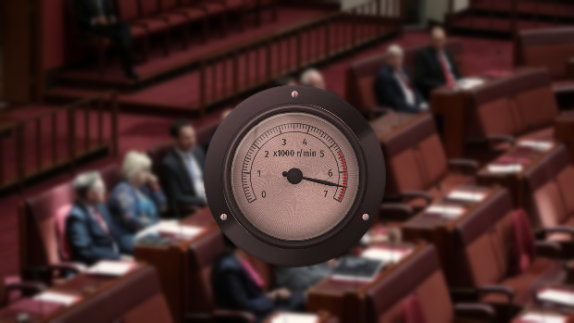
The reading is 6500 rpm
